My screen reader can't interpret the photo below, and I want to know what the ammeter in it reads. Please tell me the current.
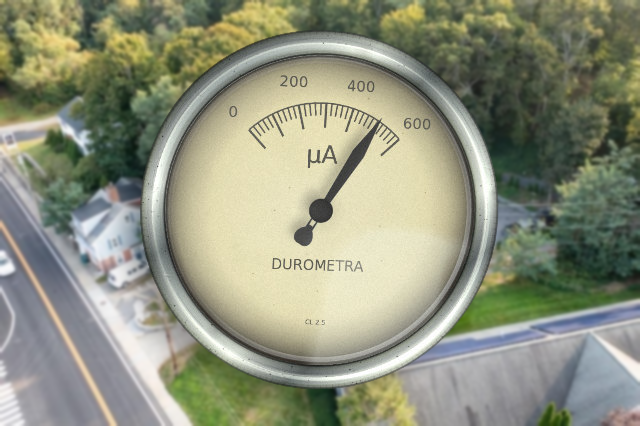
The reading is 500 µA
